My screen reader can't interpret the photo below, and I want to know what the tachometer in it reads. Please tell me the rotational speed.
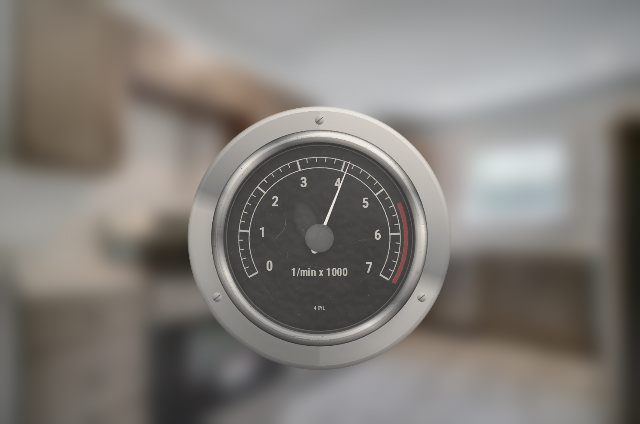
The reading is 4100 rpm
